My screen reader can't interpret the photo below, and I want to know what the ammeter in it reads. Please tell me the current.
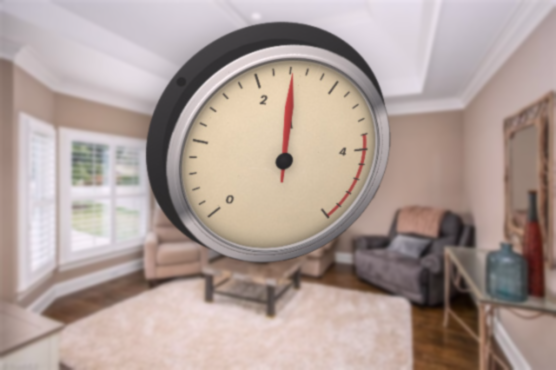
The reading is 2.4 A
